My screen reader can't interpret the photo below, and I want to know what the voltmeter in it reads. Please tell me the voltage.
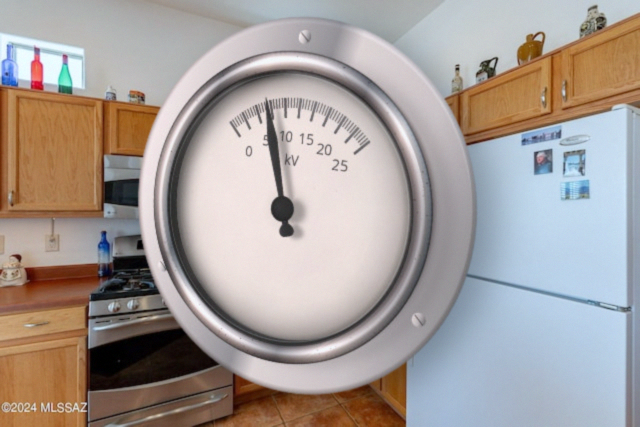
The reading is 7.5 kV
